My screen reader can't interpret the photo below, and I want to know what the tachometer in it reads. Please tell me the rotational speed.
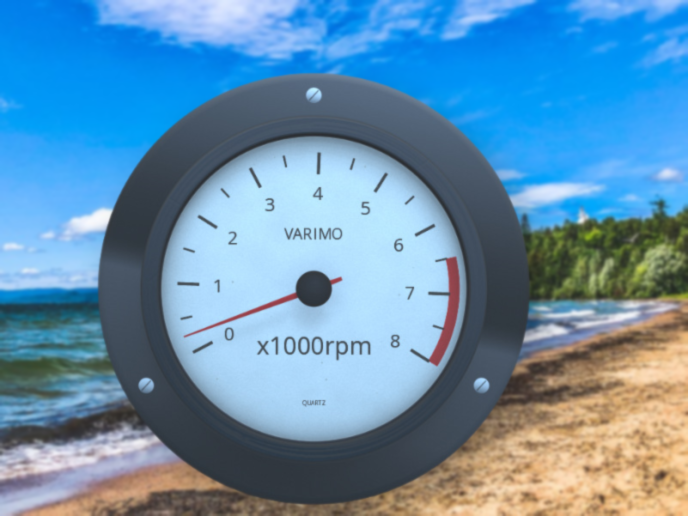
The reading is 250 rpm
